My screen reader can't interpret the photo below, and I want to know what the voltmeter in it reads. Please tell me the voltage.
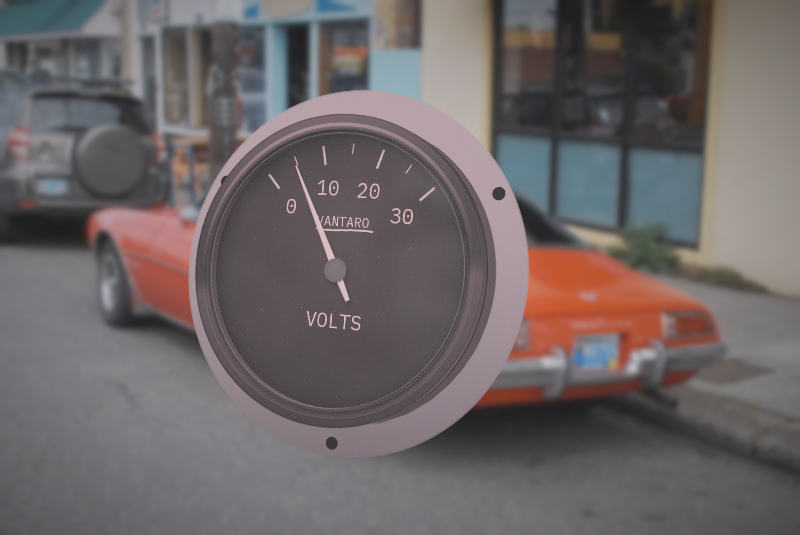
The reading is 5 V
